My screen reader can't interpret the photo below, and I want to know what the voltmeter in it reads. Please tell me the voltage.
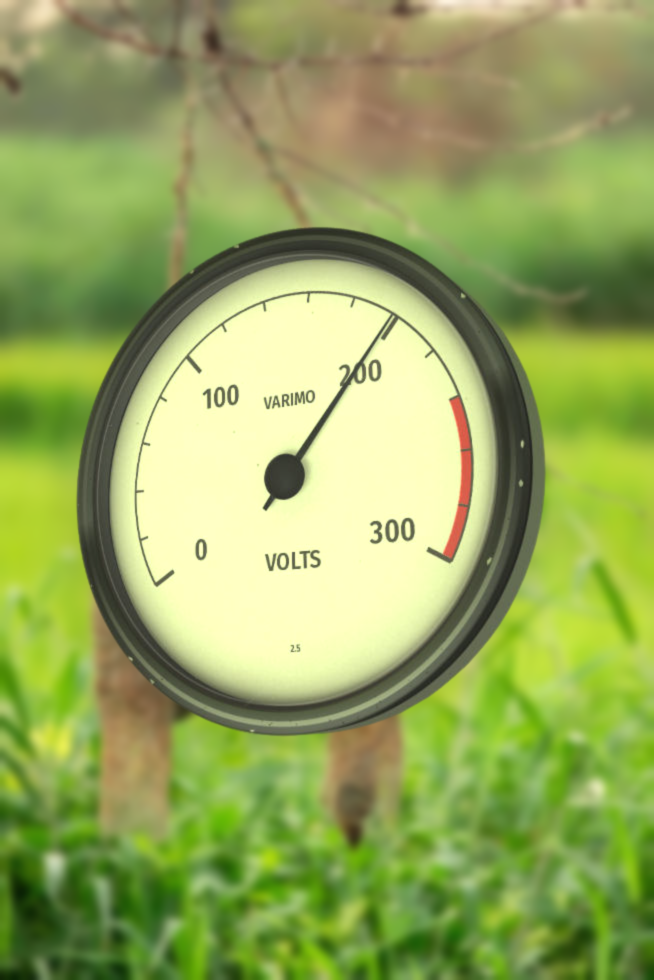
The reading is 200 V
